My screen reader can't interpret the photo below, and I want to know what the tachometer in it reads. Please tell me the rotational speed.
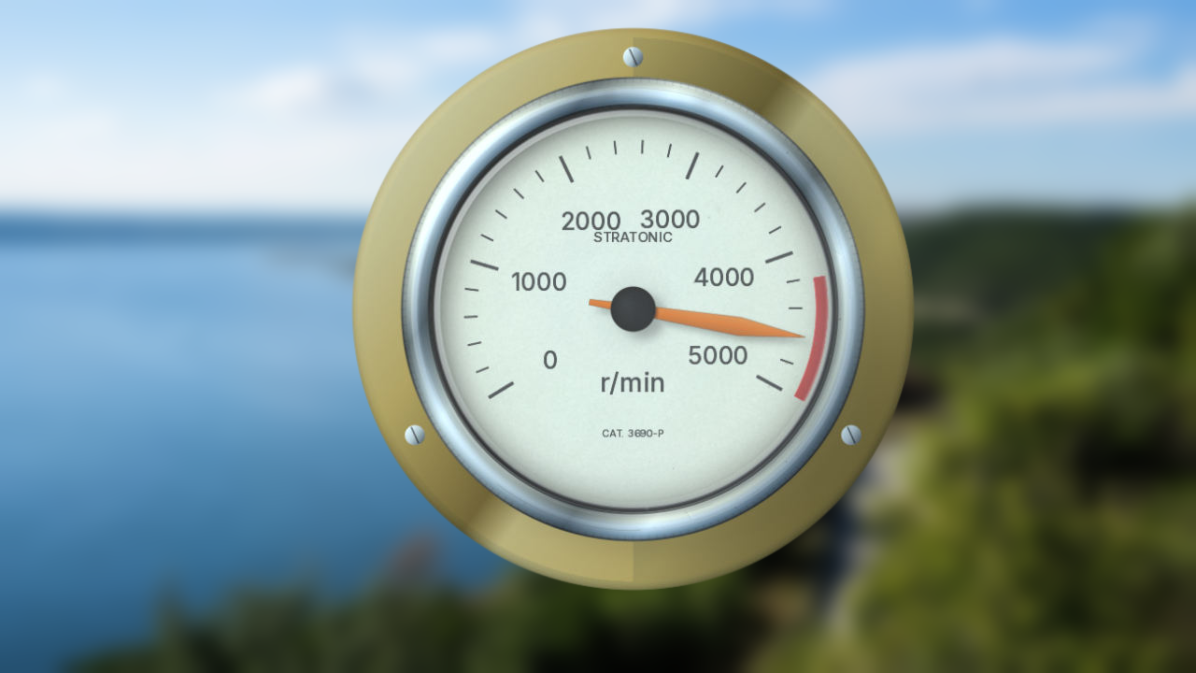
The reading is 4600 rpm
